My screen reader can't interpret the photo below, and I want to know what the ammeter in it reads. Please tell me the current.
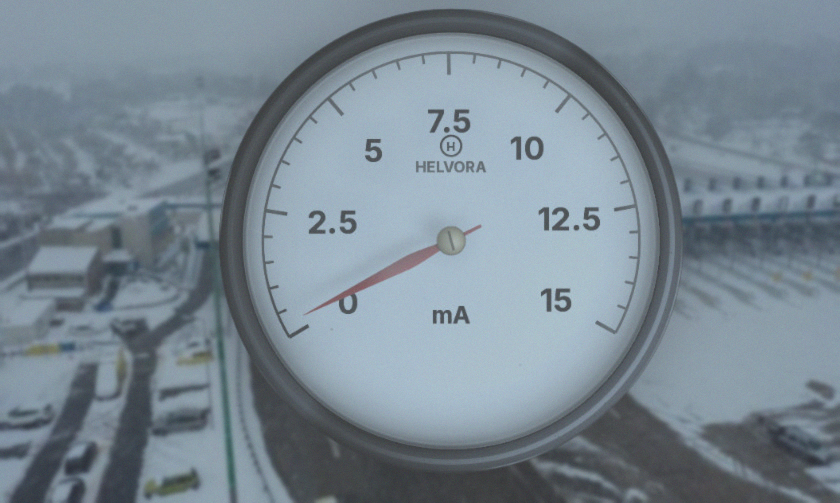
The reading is 0.25 mA
